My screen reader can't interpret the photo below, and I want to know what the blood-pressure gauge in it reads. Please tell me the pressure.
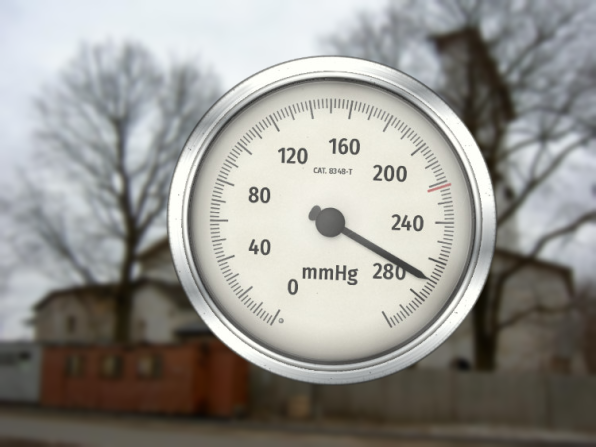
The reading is 270 mmHg
